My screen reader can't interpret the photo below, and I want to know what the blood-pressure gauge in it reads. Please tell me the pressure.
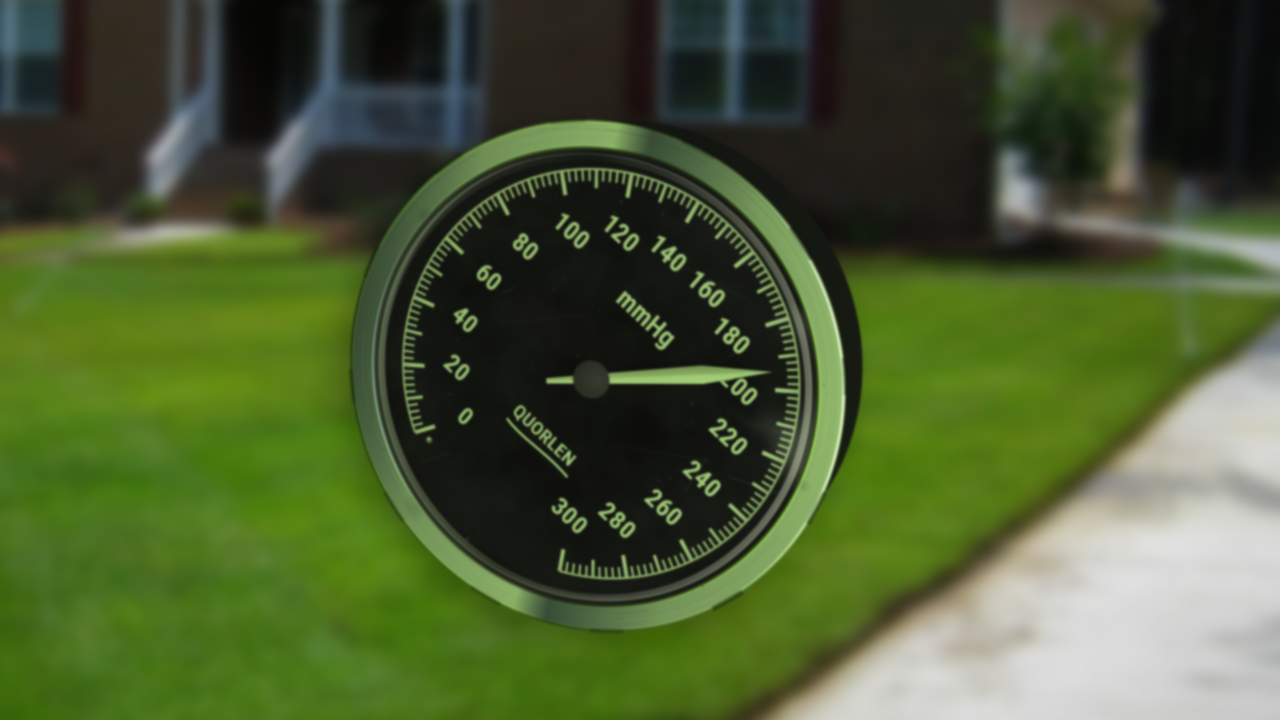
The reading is 194 mmHg
